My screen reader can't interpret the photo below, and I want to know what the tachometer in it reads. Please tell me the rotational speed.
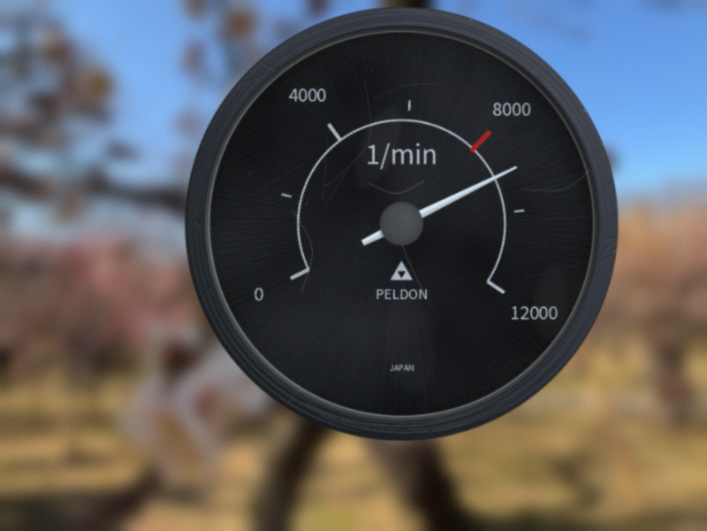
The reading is 9000 rpm
